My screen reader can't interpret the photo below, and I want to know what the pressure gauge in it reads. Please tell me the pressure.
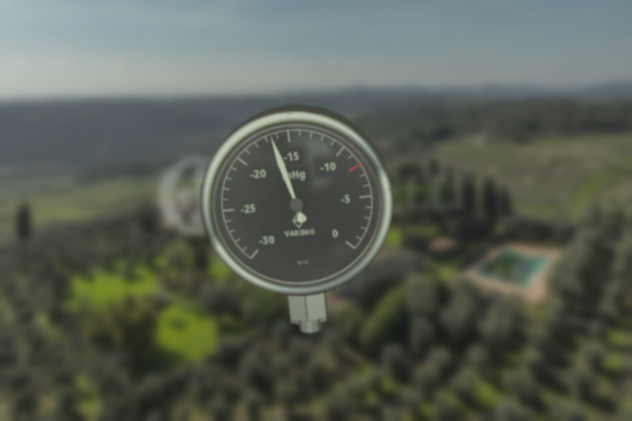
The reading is -16.5 inHg
